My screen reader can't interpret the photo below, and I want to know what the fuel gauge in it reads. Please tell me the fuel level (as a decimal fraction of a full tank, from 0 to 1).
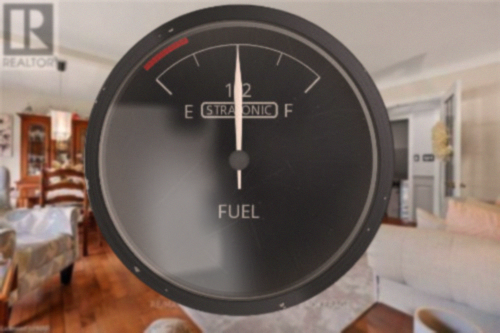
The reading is 0.5
